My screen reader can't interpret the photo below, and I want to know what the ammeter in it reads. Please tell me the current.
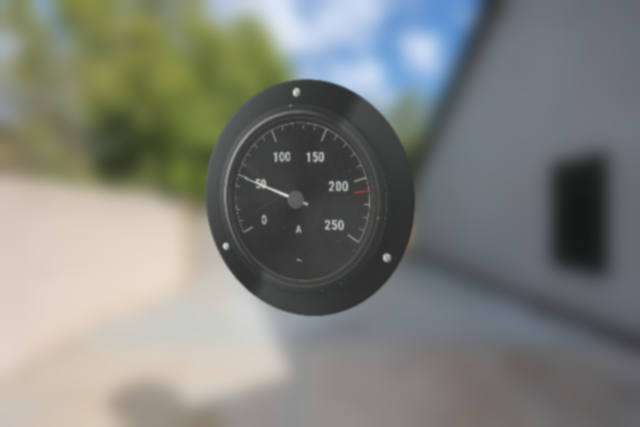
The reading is 50 A
